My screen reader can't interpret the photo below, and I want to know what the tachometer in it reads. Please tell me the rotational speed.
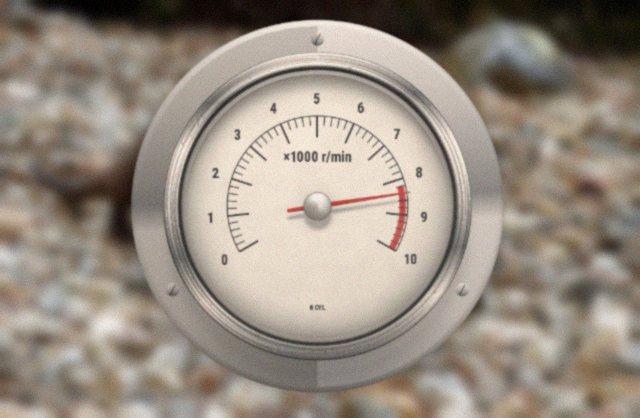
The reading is 8400 rpm
